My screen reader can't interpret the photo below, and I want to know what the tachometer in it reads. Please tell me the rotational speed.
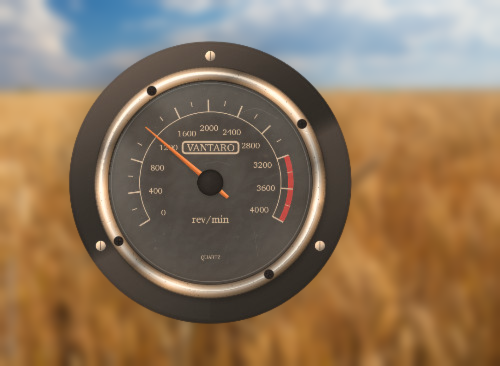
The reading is 1200 rpm
